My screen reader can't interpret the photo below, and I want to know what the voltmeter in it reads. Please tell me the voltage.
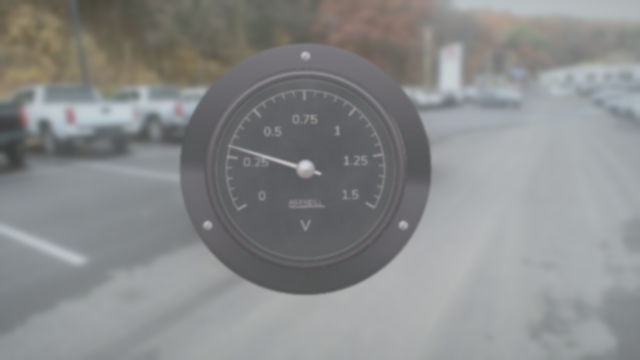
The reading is 0.3 V
